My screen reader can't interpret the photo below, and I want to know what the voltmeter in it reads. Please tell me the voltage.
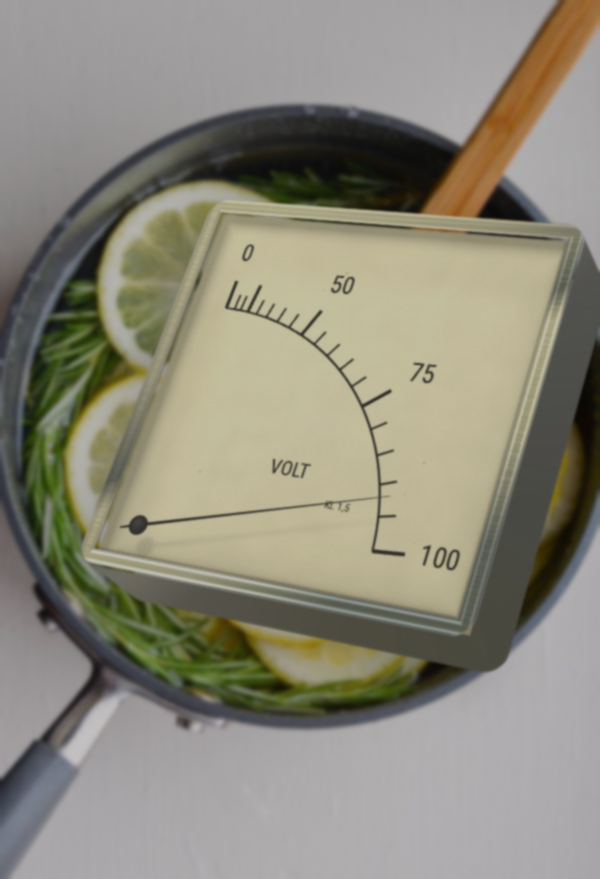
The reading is 92.5 V
